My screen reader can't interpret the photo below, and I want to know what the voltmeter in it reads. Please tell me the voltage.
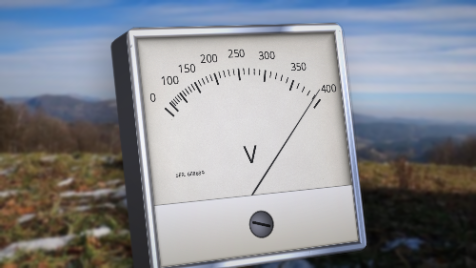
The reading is 390 V
